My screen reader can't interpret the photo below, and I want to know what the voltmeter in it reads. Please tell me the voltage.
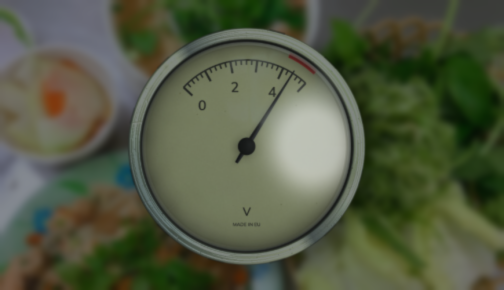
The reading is 4.4 V
